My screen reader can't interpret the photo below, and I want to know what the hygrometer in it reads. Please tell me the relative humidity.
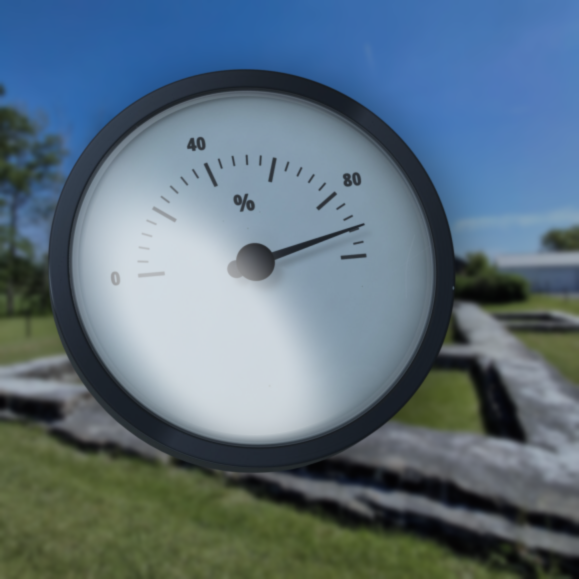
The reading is 92 %
